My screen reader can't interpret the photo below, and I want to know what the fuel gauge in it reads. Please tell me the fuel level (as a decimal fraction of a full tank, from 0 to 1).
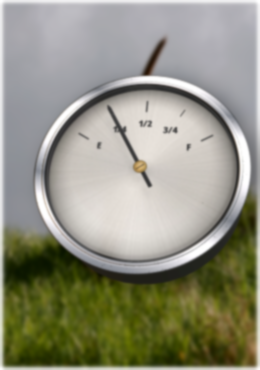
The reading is 0.25
